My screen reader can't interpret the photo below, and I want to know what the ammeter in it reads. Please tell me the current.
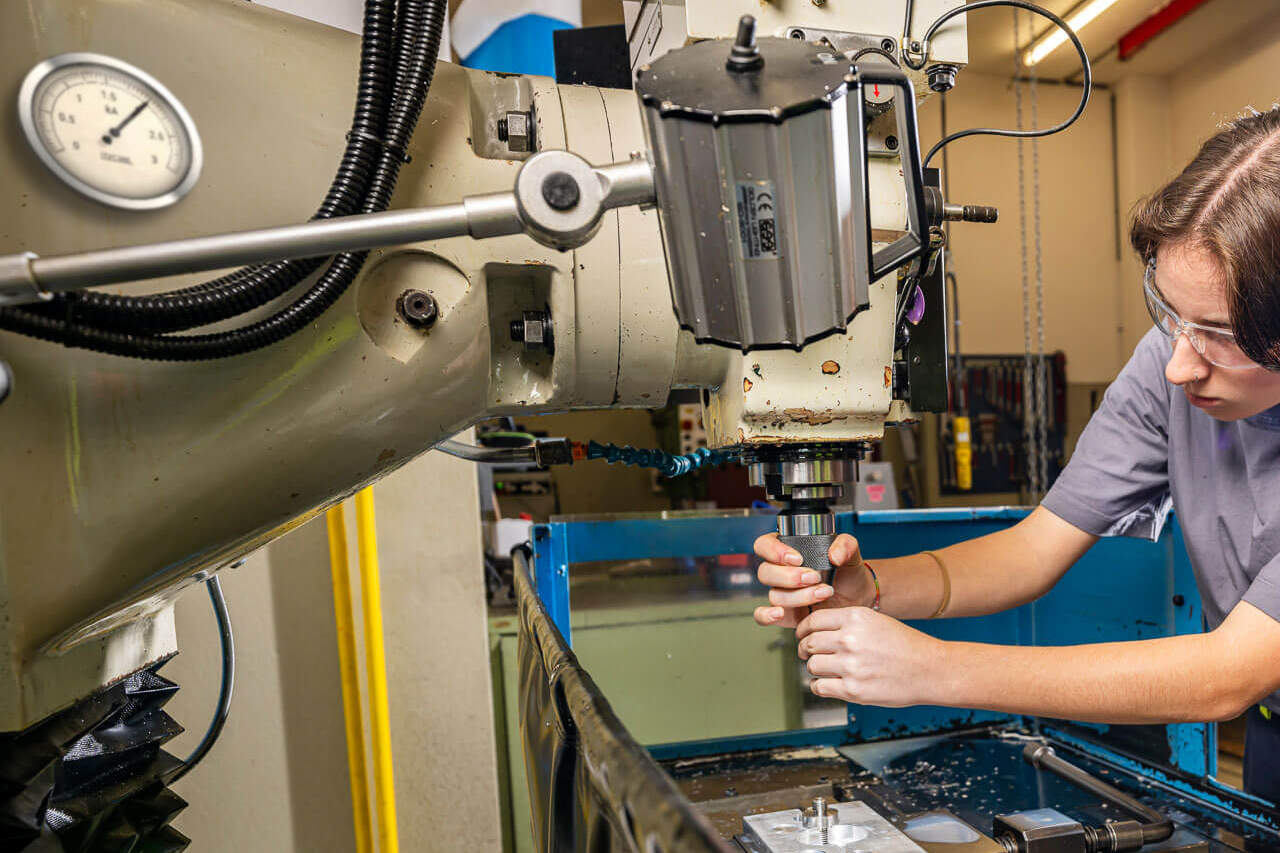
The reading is 2 kA
